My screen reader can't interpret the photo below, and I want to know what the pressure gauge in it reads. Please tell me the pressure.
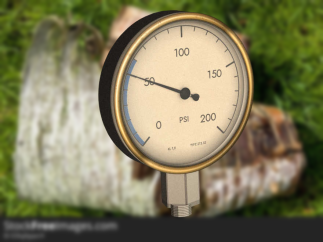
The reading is 50 psi
